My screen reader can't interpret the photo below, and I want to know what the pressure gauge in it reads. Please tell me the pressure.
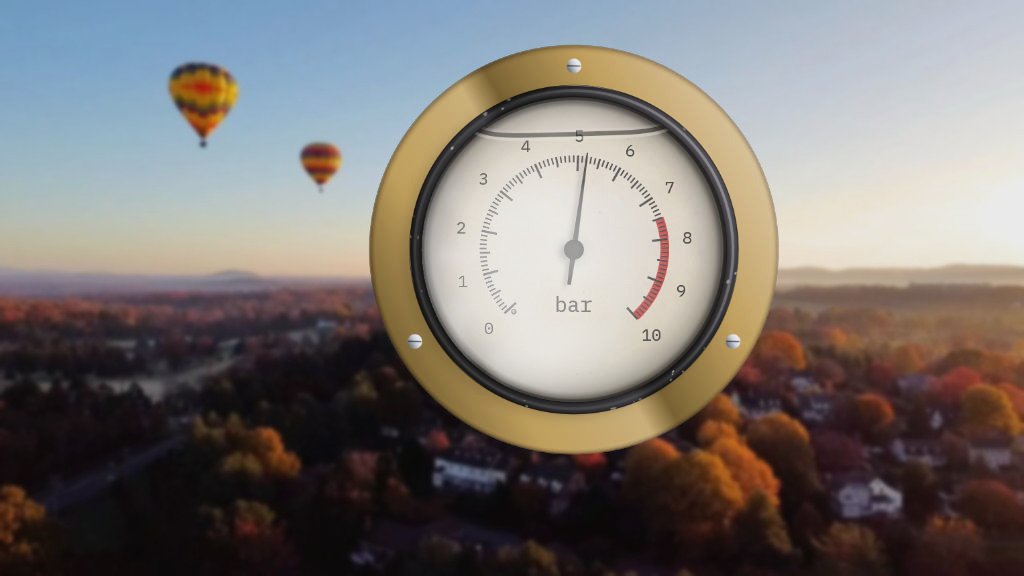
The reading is 5.2 bar
